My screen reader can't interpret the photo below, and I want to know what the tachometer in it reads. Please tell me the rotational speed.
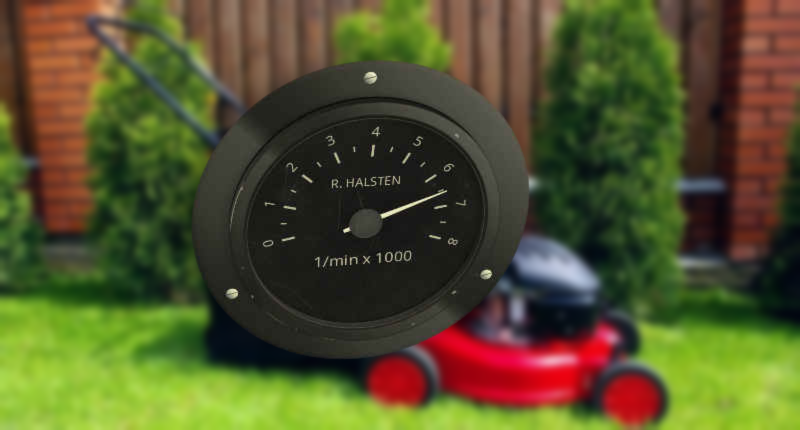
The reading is 6500 rpm
